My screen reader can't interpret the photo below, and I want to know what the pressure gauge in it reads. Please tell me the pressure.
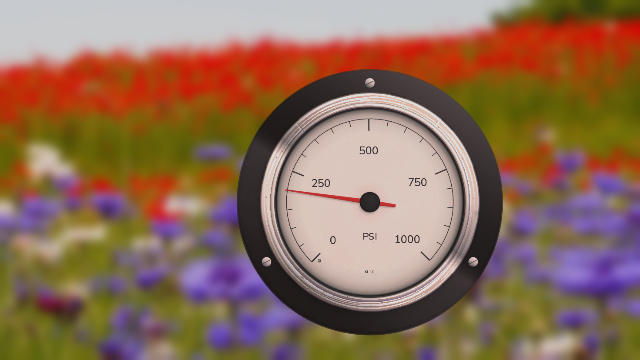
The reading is 200 psi
